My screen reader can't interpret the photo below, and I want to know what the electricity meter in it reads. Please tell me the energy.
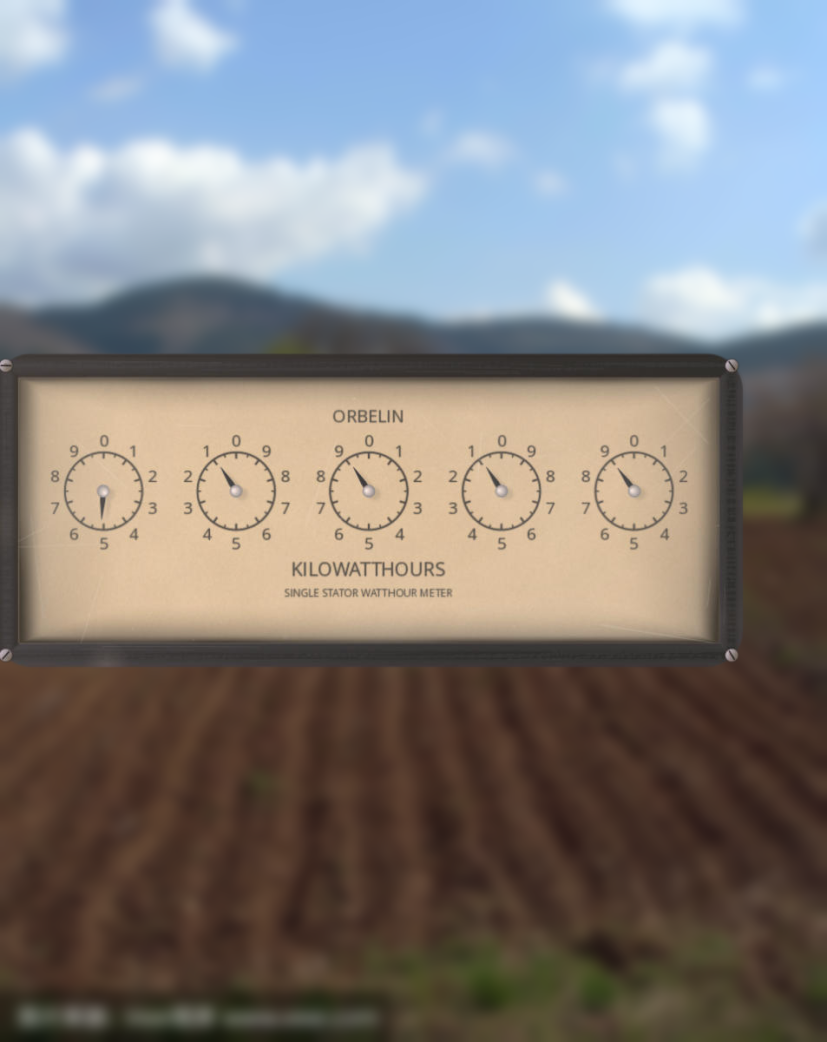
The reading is 50909 kWh
